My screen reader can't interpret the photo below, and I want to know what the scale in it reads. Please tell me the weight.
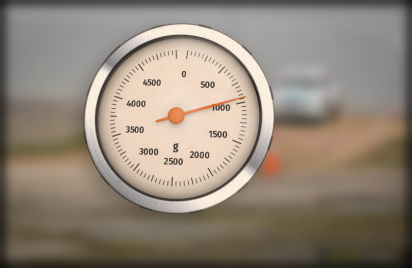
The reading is 950 g
